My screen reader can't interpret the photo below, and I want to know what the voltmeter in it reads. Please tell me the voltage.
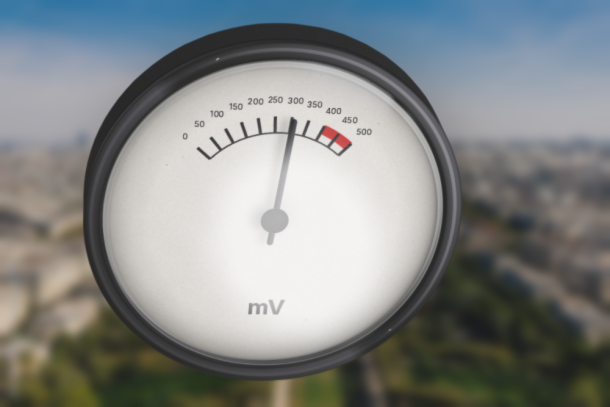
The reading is 300 mV
